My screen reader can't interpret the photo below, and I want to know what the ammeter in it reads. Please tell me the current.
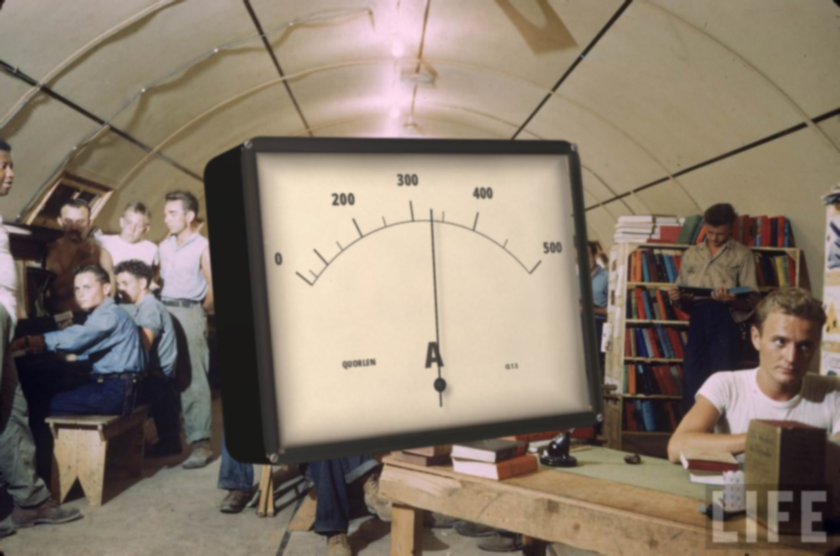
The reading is 325 A
